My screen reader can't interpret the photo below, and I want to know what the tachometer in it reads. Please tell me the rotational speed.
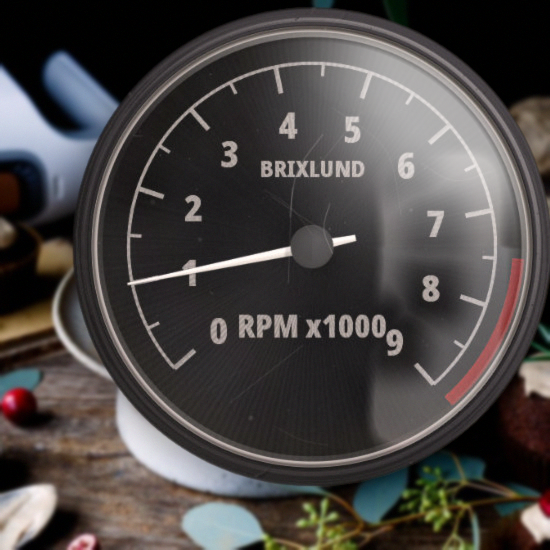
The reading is 1000 rpm
